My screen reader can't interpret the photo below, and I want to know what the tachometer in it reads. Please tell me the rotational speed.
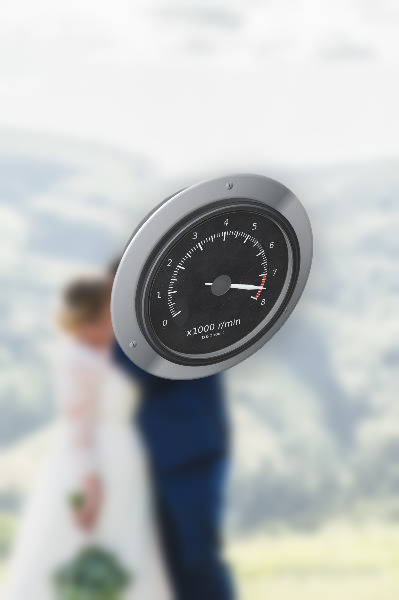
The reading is 7500 rpm
